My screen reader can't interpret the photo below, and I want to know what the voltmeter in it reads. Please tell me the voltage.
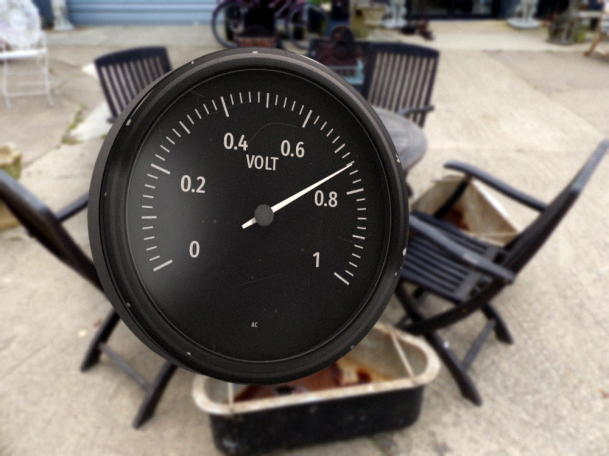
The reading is 0.74 V
